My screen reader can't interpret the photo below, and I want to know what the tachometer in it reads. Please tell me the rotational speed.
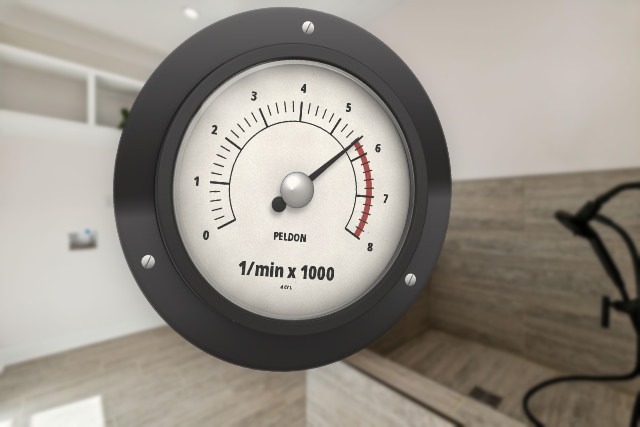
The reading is 5600 rpm
